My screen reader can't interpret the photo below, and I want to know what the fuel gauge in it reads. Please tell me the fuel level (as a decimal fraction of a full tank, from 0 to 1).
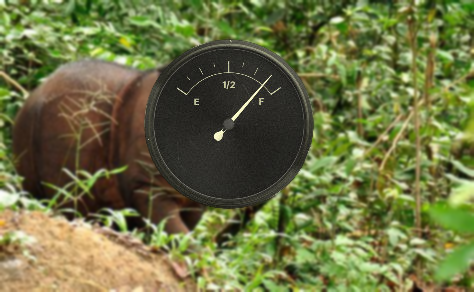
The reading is 0.875
